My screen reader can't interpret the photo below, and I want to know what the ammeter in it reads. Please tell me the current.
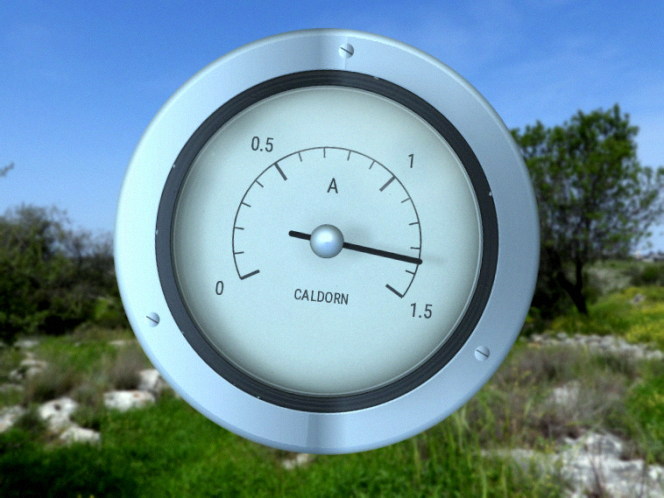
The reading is 1.35 A
